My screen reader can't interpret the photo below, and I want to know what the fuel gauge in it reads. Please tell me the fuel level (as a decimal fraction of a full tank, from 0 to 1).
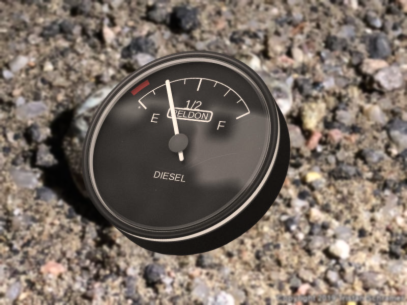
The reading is 0.25
